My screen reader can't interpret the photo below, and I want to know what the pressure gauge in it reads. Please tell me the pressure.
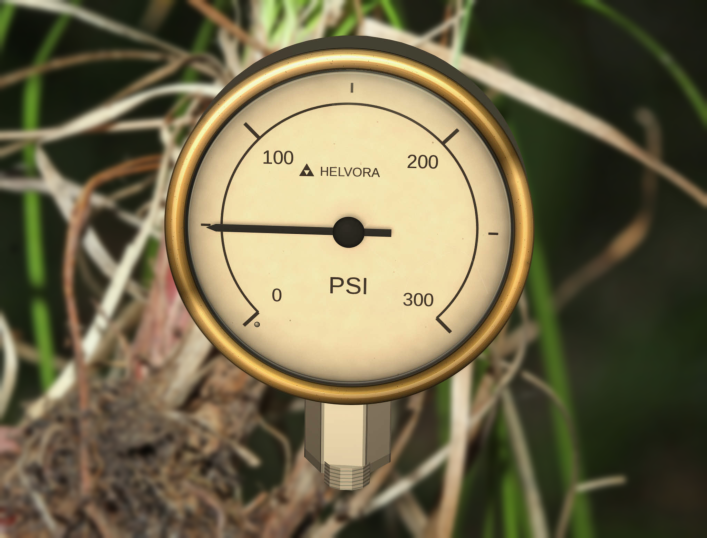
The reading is 50 psi
